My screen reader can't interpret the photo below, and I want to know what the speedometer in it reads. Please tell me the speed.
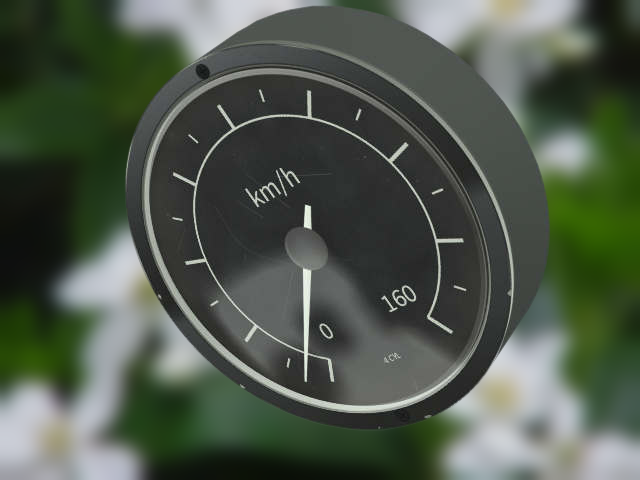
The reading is 5 km/h
